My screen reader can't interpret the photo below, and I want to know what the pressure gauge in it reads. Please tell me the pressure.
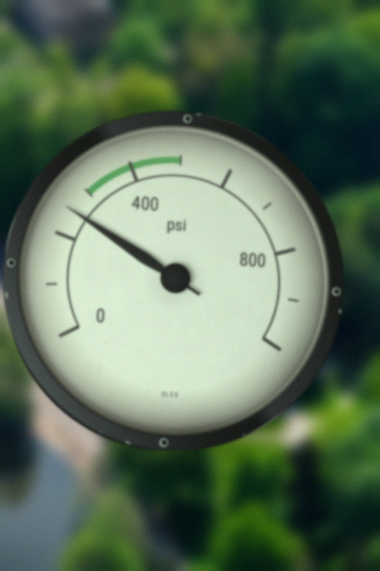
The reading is 250 psi
